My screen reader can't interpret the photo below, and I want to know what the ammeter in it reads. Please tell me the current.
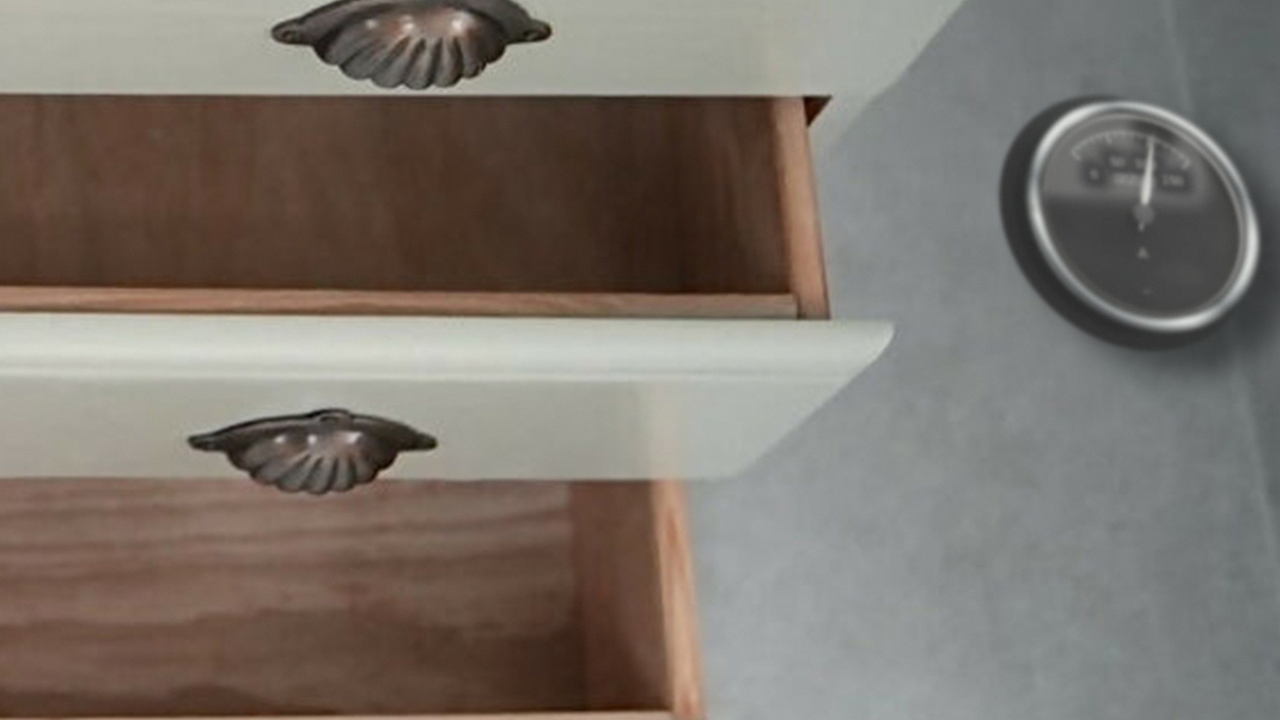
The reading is 100 A
